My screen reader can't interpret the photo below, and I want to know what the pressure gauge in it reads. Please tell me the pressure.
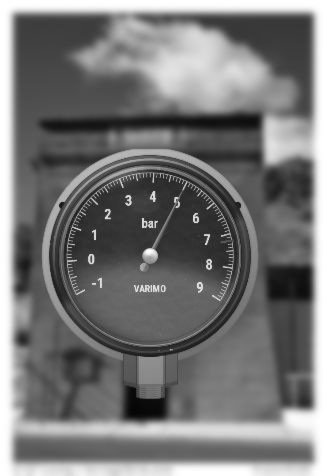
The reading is 5 bar
